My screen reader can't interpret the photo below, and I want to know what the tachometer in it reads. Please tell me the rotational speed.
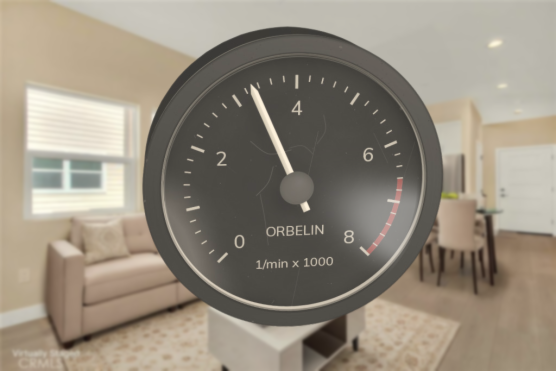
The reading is 3300 rpm
